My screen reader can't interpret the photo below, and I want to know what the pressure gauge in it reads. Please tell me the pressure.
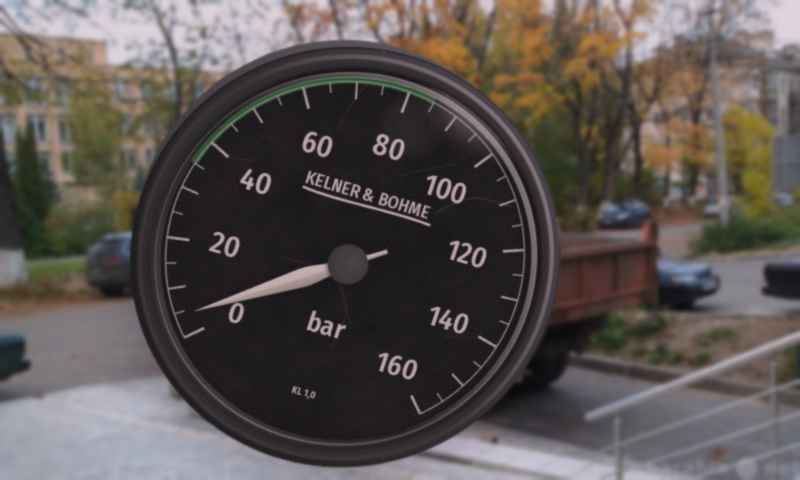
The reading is 5 bar
